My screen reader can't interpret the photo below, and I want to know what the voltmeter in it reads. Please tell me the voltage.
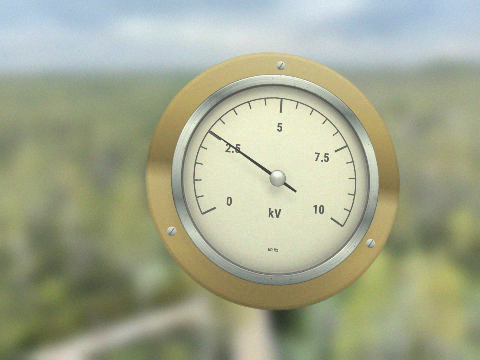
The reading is 2.5 kV
